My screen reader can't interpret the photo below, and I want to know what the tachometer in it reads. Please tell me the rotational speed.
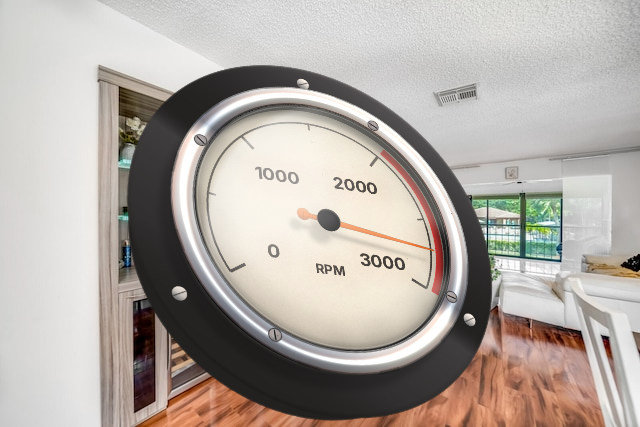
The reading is 2750 rpm
